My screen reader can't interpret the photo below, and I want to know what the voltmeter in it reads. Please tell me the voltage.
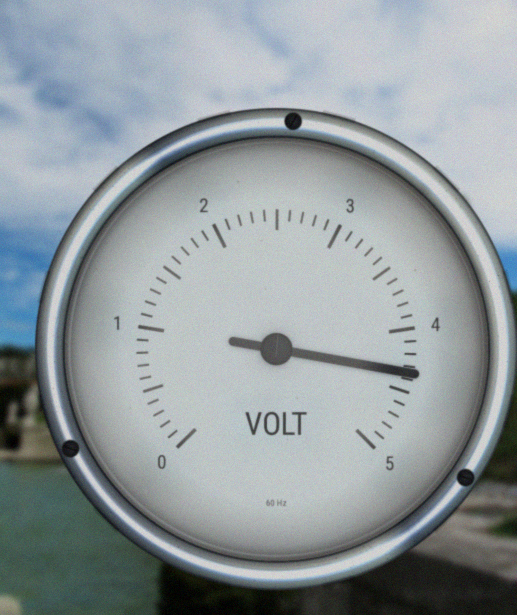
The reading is 4.35 V
